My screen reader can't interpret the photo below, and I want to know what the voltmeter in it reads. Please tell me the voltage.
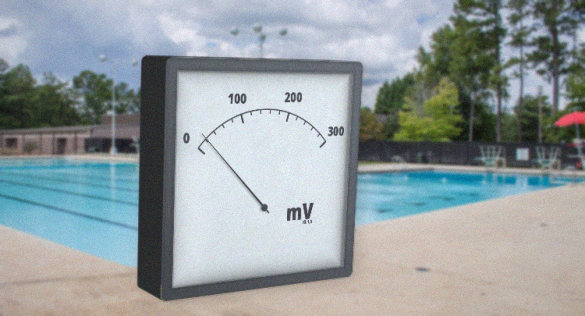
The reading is 20 mV
